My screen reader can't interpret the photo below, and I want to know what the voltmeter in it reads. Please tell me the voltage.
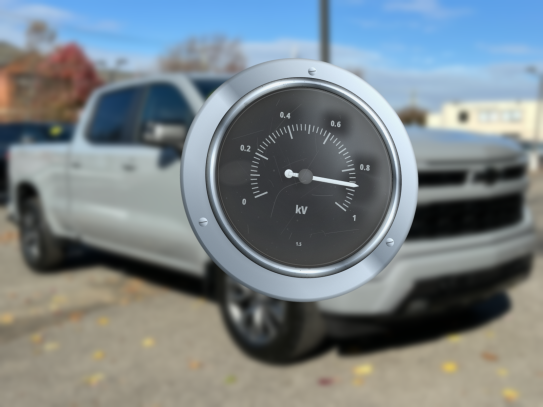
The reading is 0.88 kV
